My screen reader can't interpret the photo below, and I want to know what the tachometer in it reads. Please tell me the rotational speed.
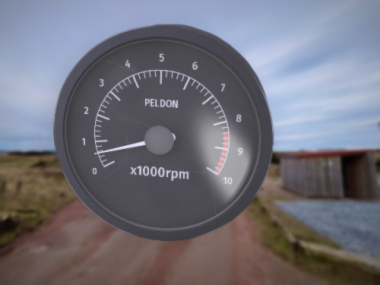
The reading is 600 rpm
